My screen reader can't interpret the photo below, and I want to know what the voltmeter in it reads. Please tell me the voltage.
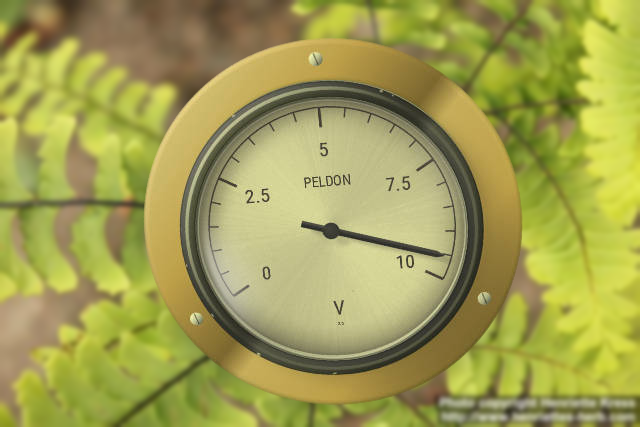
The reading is 9.5 V
